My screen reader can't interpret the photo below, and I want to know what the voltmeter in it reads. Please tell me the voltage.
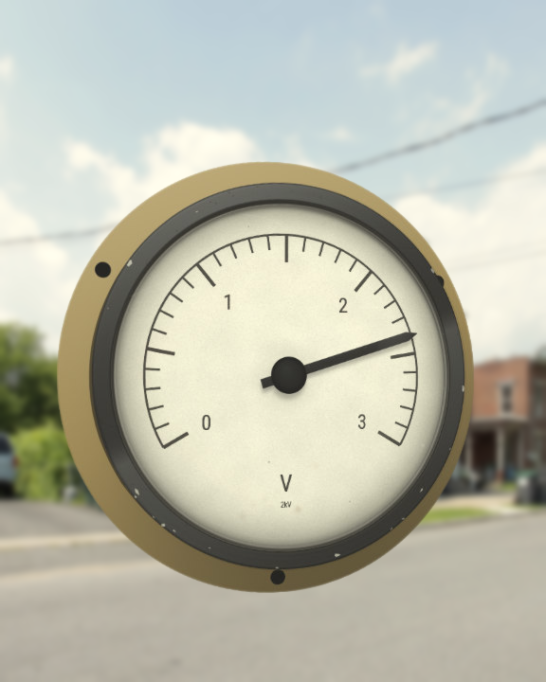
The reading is 2.4 V
